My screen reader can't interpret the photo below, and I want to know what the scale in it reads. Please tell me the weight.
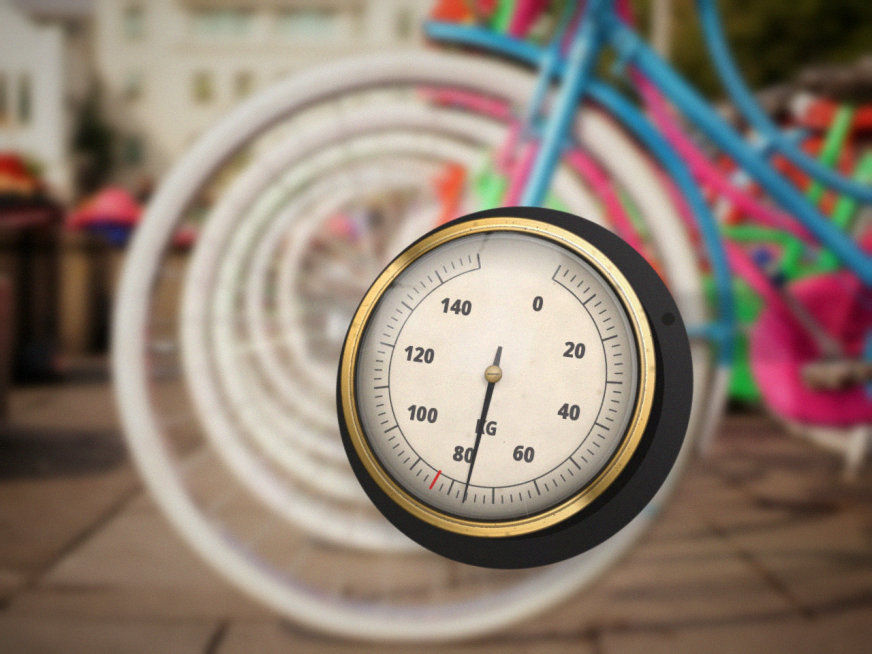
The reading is 76 kg
